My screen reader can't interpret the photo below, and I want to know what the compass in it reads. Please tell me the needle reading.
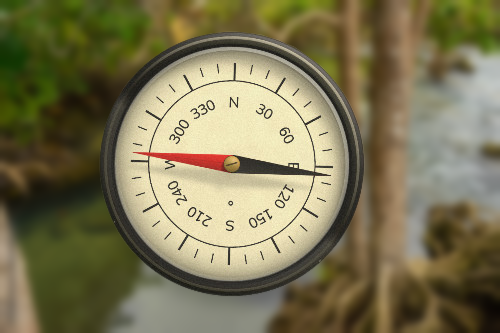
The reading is 275 °
